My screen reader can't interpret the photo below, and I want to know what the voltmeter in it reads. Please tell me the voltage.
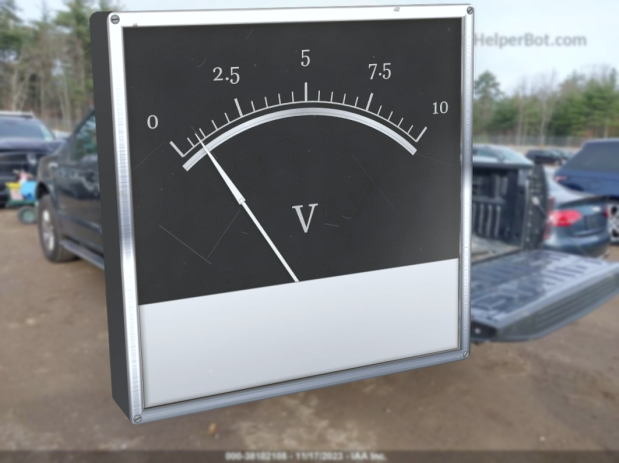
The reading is 0.75 V
